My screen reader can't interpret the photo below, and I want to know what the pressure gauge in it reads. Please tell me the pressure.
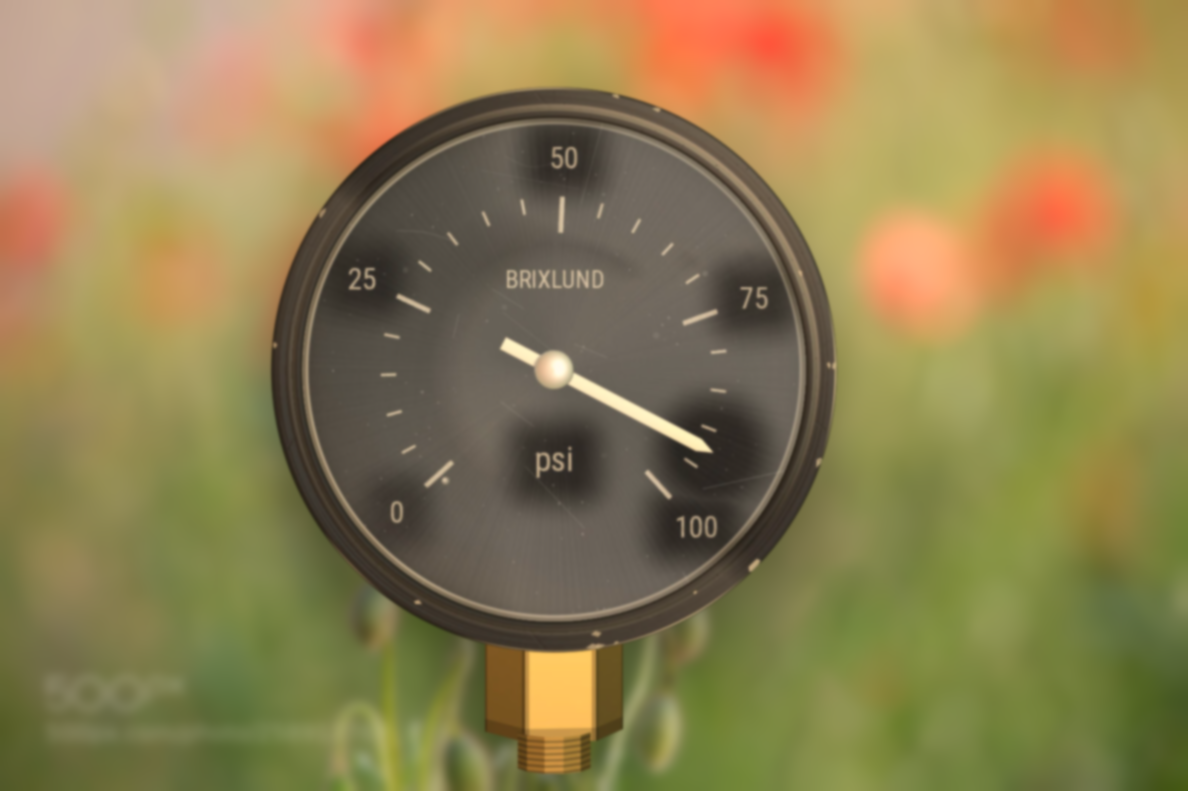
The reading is 92.5 psi
